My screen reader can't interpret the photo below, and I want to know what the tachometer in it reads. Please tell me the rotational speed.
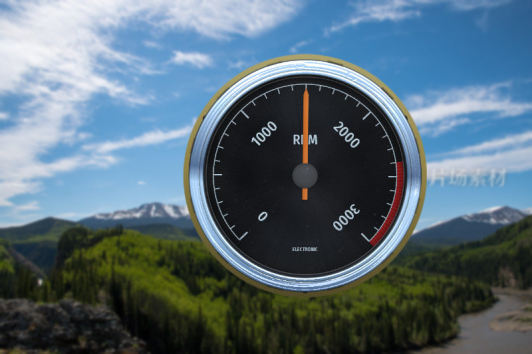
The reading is 1500 rpm
